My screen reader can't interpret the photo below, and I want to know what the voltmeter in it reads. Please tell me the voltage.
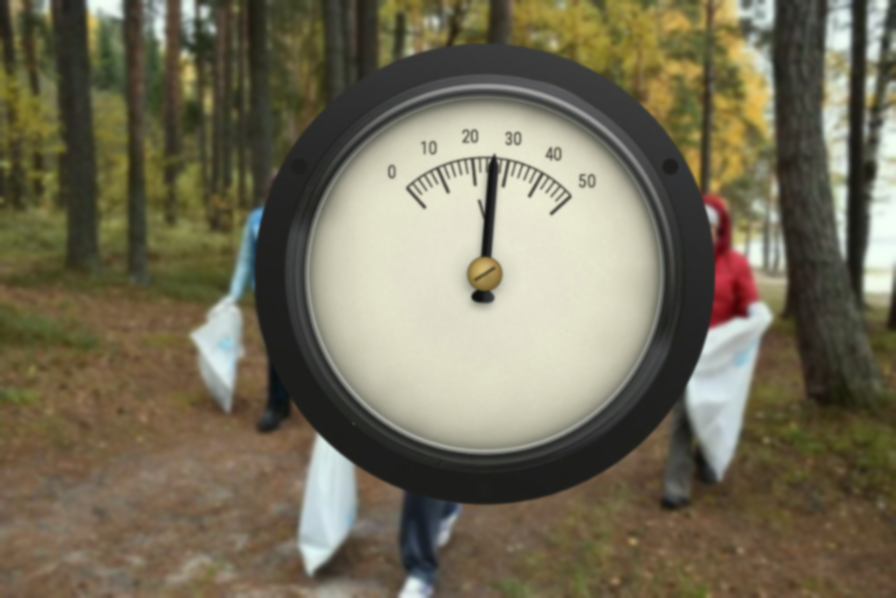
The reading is 26 V
